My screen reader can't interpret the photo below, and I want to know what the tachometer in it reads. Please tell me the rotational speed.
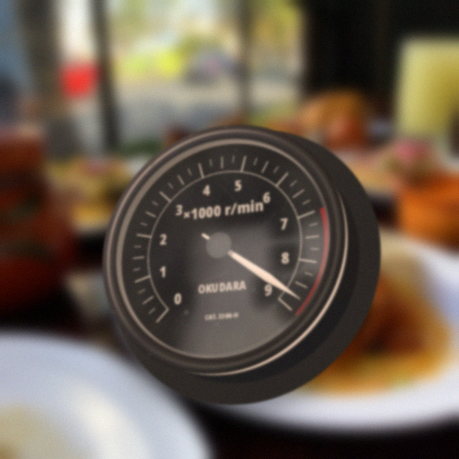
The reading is 8750 rpm
